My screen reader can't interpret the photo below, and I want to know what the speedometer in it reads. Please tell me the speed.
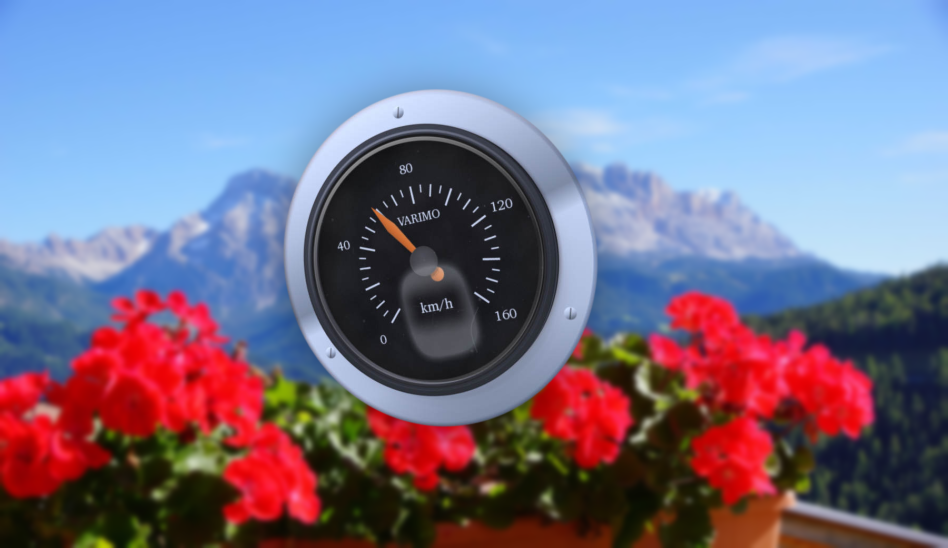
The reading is 60 km/h
